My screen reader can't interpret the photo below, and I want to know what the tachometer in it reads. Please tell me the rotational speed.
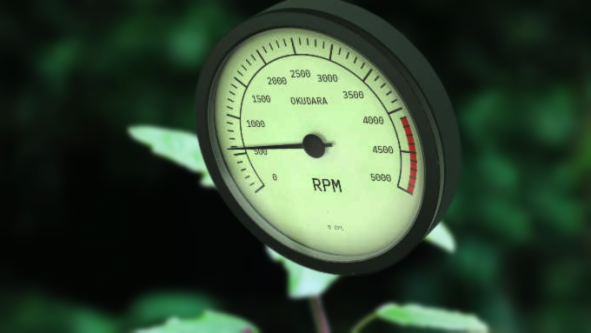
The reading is 600 rpm
